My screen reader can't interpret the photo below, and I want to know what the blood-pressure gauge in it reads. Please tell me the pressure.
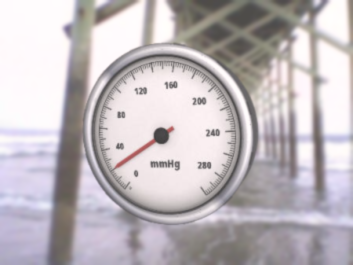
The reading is 20 mmHg
